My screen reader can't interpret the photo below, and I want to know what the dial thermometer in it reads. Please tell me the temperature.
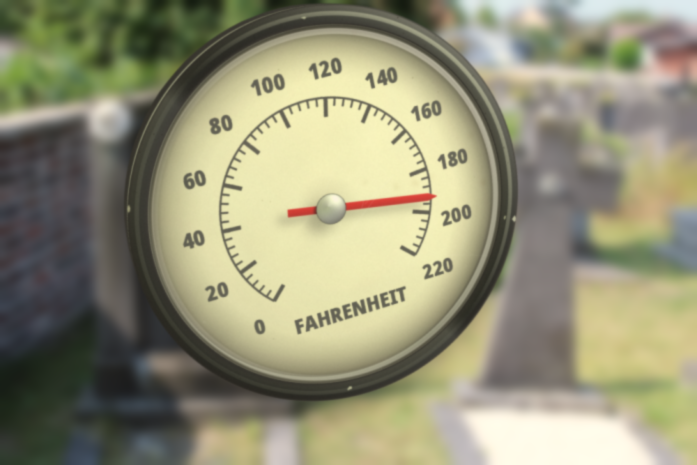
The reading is 192 °F
